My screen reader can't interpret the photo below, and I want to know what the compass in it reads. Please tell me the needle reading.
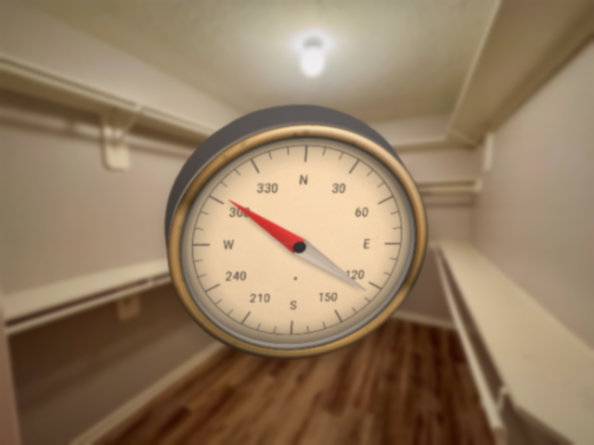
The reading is 305 °
